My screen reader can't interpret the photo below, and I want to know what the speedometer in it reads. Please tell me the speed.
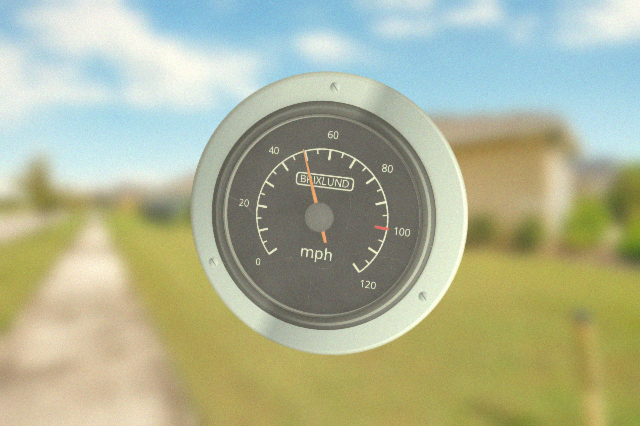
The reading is 50 mph
